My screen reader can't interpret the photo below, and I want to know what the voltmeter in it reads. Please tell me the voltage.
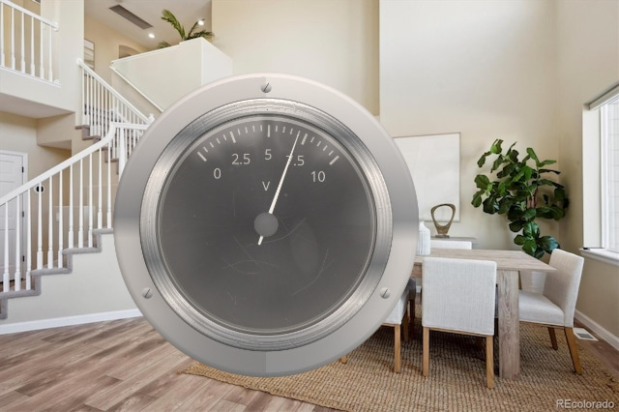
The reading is 7 V
